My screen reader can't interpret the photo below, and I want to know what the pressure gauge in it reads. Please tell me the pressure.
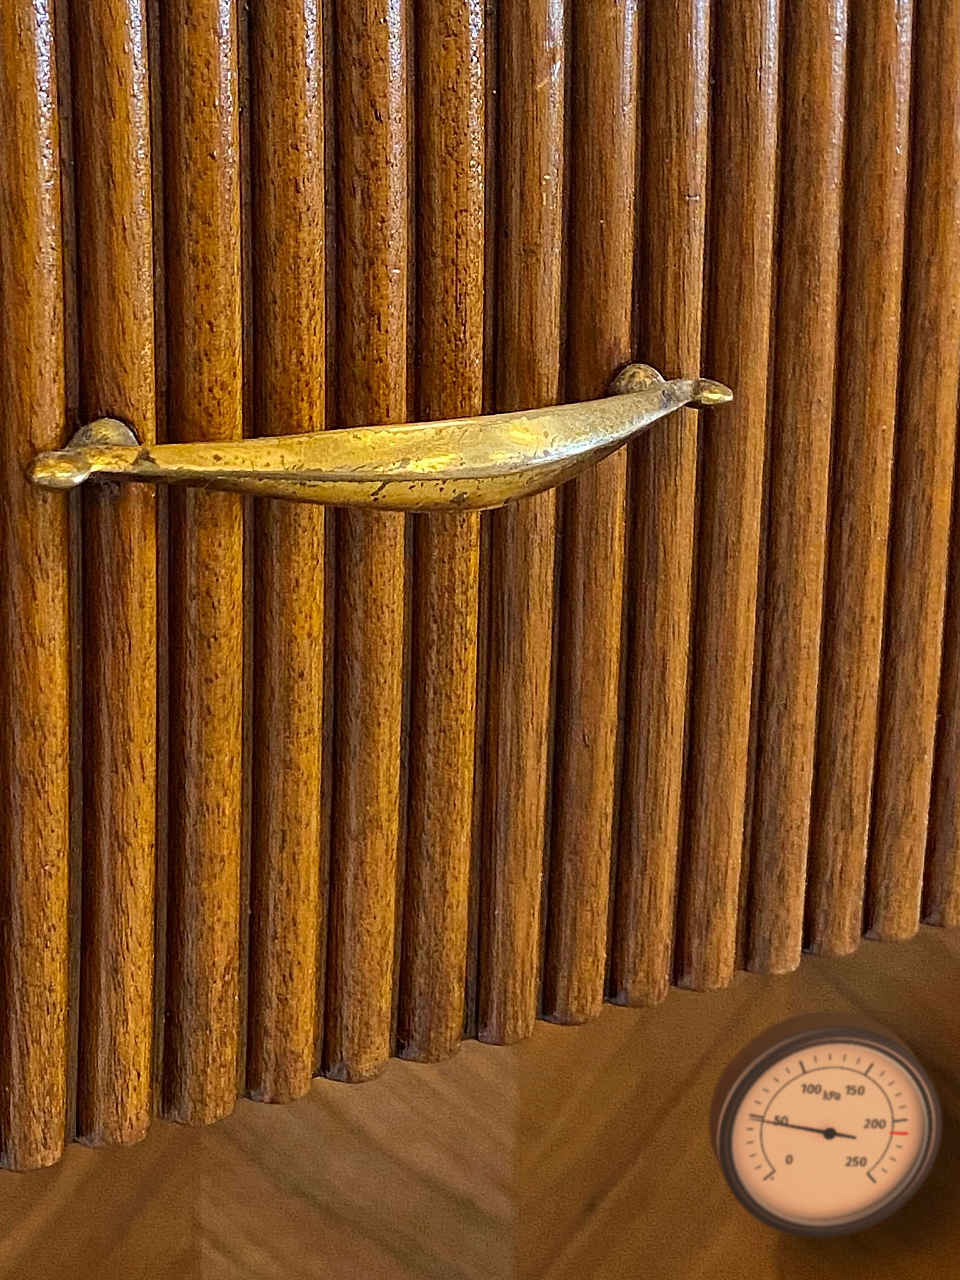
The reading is 50 kPa
